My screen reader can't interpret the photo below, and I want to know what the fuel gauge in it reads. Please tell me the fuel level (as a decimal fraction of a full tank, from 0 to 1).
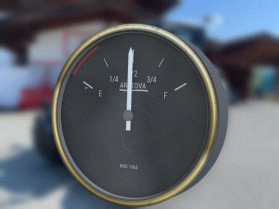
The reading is 0.5
